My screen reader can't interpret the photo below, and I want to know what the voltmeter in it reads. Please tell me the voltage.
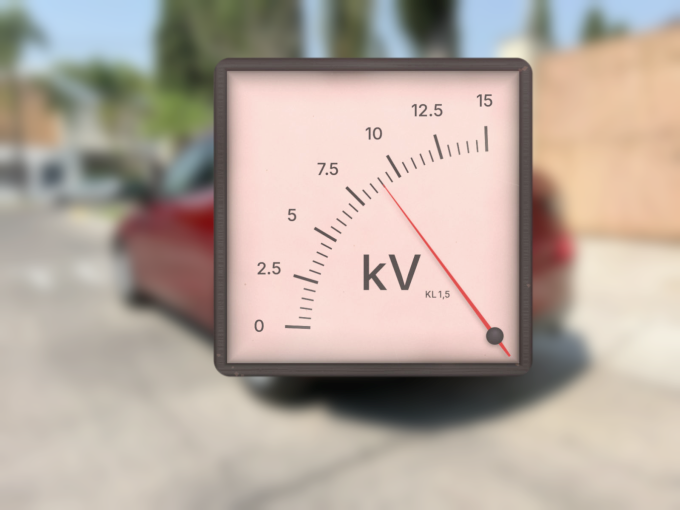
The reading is 9 kV
